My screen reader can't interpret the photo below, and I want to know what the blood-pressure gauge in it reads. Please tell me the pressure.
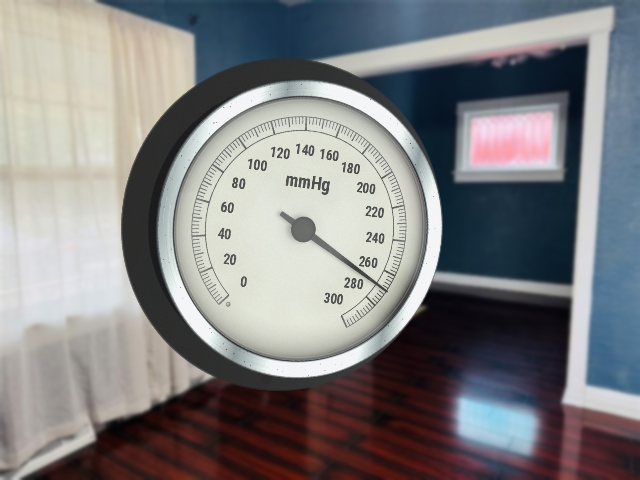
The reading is 270 mmHg
